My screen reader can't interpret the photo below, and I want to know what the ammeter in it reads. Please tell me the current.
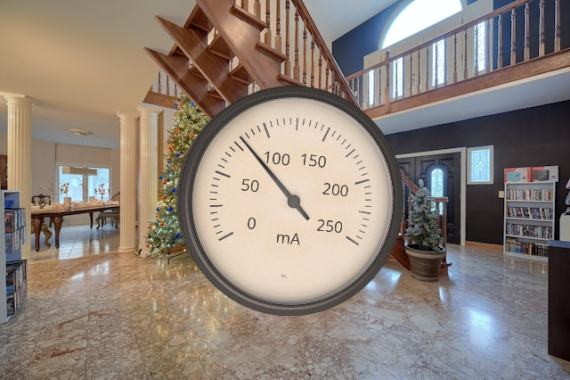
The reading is 80 mA
